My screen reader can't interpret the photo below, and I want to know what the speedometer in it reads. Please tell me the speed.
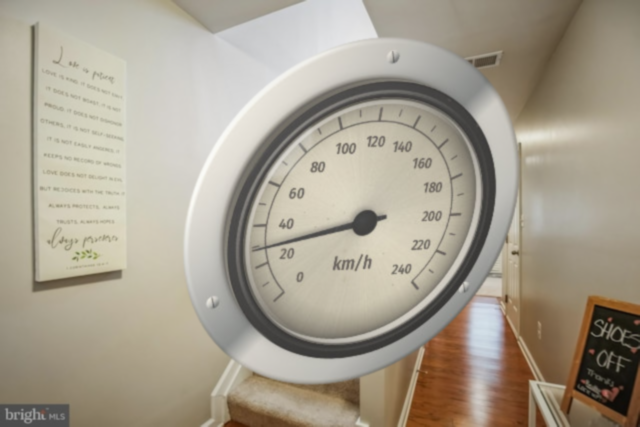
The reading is 30 km/h
